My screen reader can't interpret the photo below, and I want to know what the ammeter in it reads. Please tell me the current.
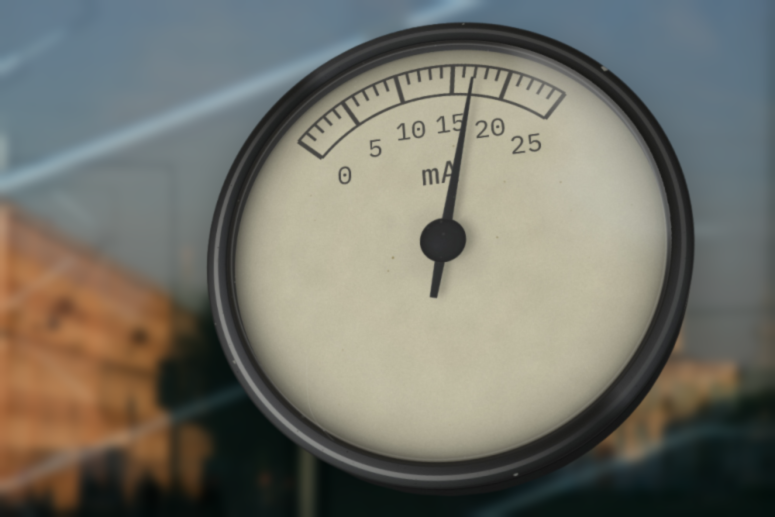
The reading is 17 mA
